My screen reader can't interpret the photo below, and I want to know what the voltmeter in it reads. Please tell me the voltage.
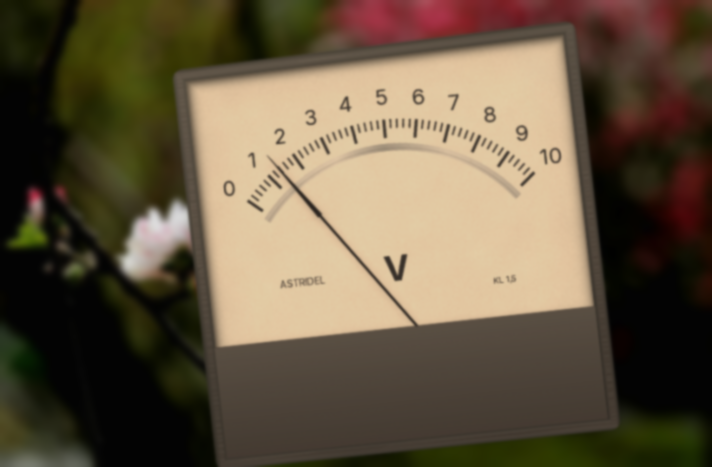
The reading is 1.4 V
